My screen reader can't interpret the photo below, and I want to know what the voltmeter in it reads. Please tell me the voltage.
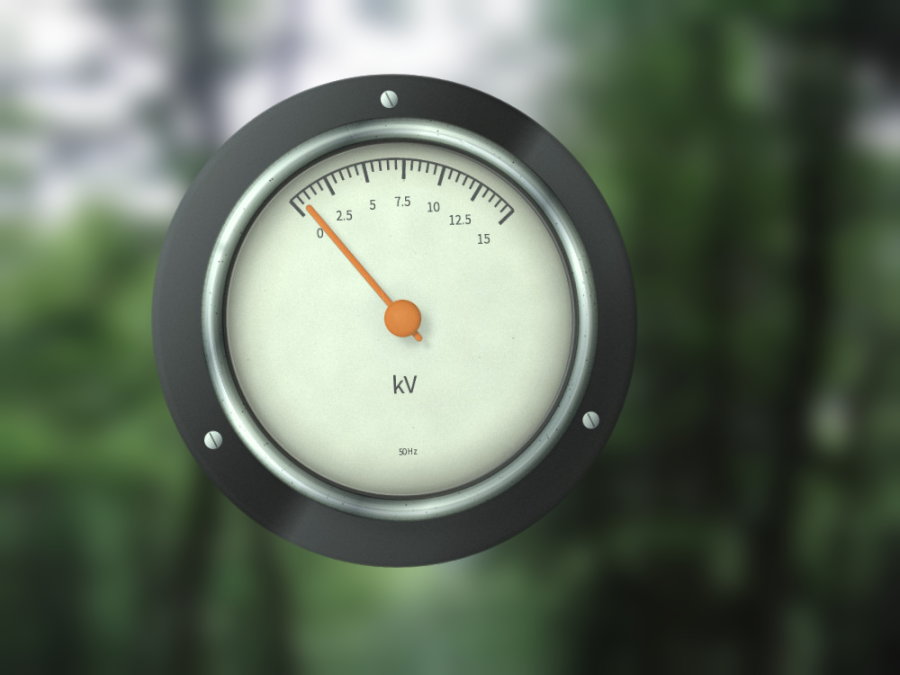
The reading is 0.5 kV
